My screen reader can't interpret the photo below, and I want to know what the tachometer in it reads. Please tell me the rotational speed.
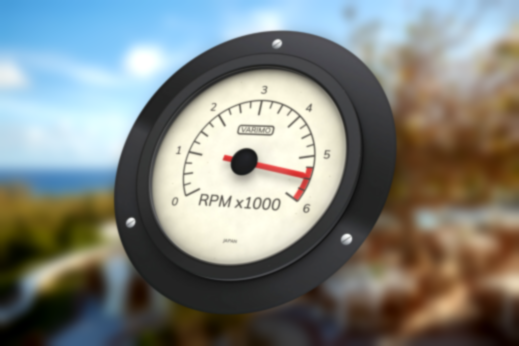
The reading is 5500 rpm
